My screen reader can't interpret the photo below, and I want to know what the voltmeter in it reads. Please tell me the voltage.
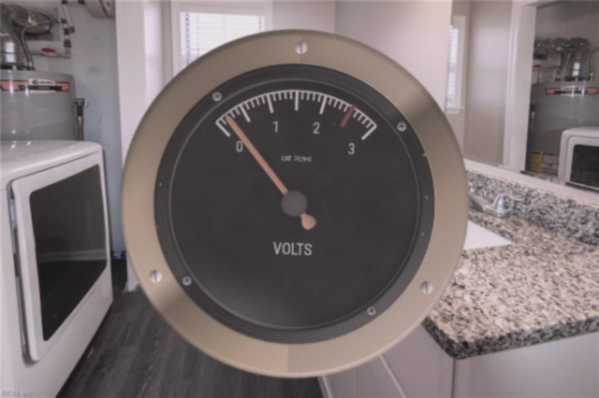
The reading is 0.2 V
